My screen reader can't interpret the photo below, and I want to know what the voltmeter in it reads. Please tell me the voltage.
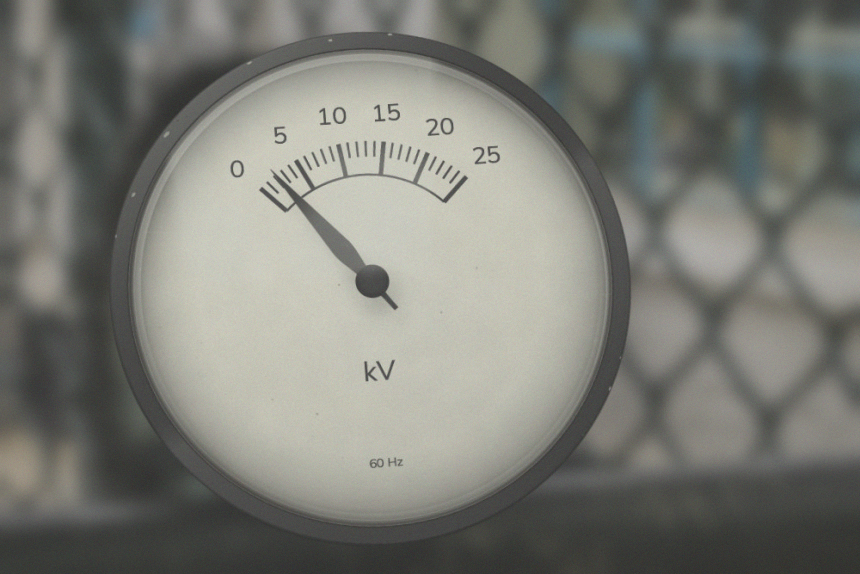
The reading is 2 kV
